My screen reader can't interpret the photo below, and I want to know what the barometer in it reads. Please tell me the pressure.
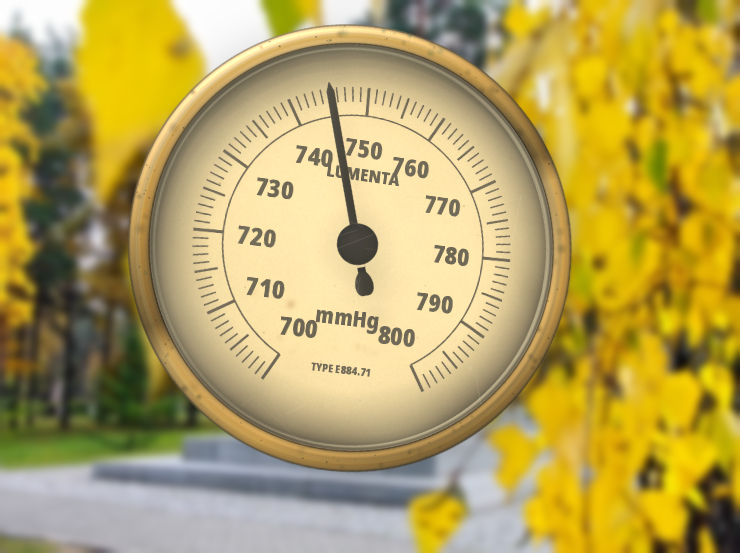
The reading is 745 mmHg
